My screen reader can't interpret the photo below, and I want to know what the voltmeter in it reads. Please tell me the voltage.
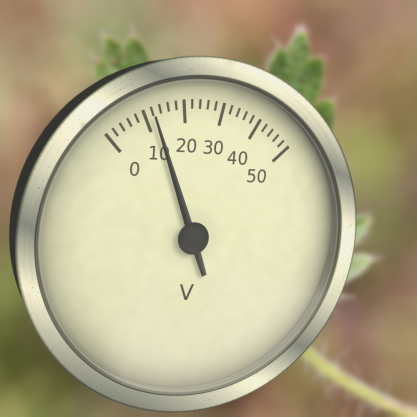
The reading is 12 V
